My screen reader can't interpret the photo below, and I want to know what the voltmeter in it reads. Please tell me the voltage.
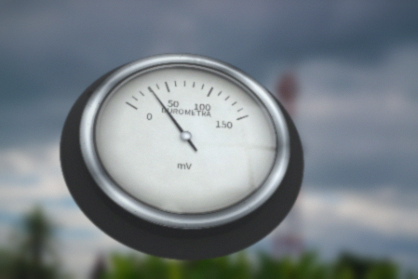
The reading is 30 mV
